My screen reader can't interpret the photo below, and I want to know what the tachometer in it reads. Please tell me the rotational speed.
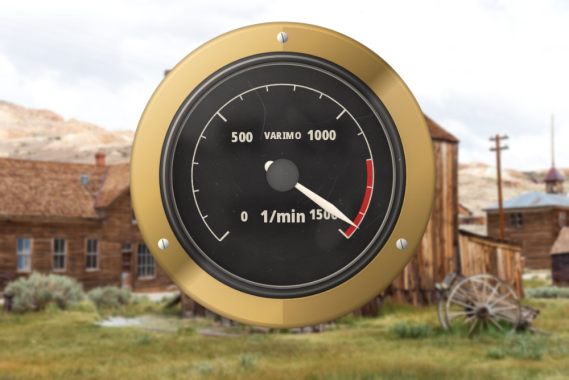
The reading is 1450 rpm
